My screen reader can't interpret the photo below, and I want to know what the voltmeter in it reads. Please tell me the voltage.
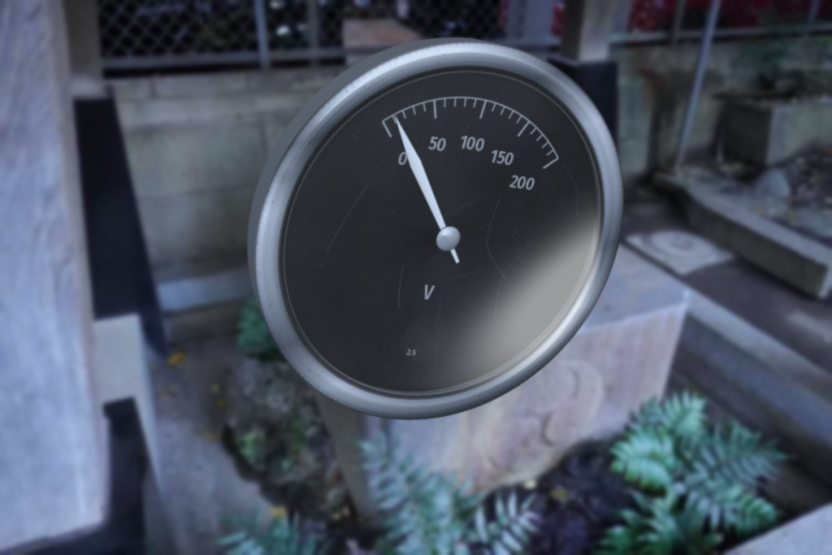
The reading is 10 V
